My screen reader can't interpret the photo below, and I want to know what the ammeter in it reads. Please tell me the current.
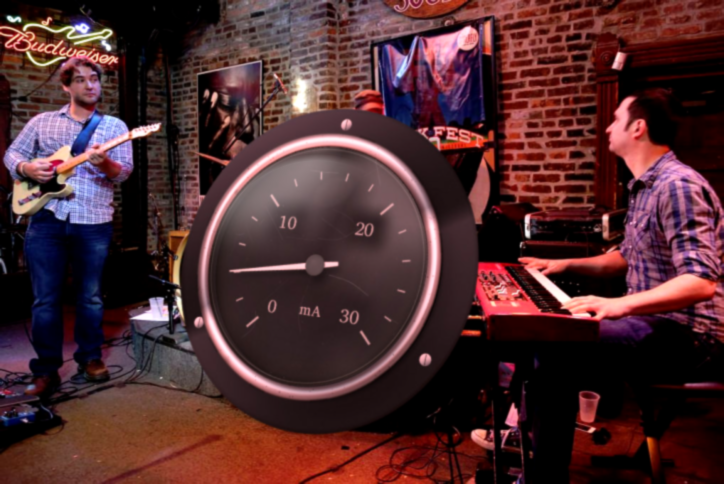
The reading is 4 mA
